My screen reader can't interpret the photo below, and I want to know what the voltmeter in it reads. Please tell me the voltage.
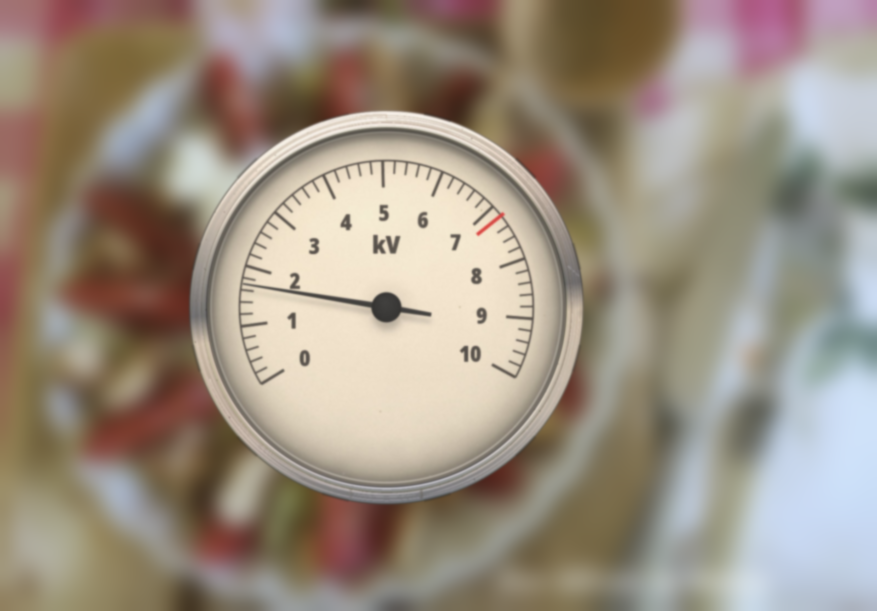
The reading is 1.7 kV
